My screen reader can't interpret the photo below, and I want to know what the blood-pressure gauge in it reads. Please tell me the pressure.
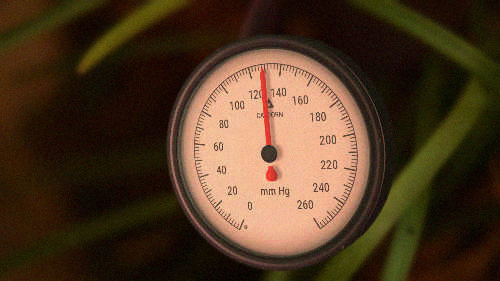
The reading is 130 mmHg
